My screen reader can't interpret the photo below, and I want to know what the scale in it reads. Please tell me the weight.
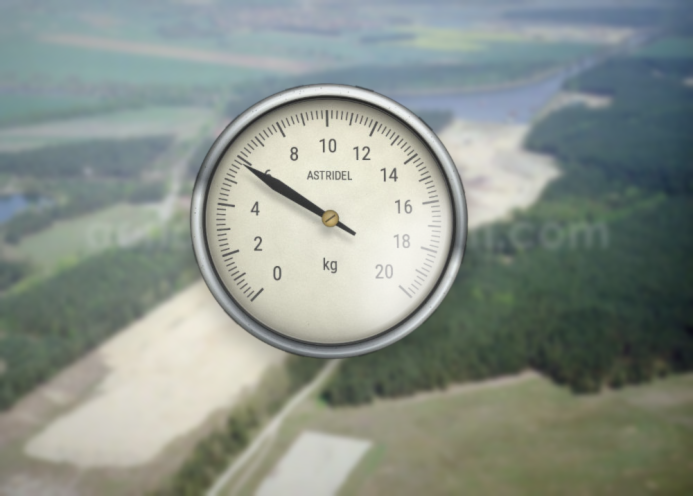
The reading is 5.8 kg
